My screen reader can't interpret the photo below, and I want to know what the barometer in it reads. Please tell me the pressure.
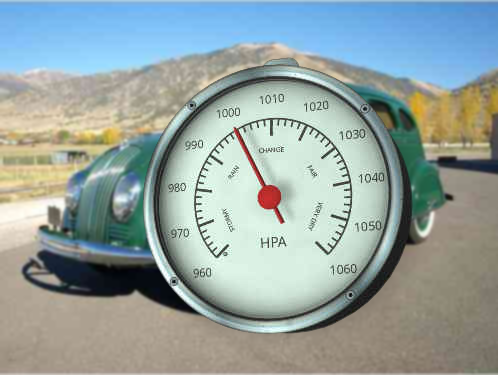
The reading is 1000 hPa
